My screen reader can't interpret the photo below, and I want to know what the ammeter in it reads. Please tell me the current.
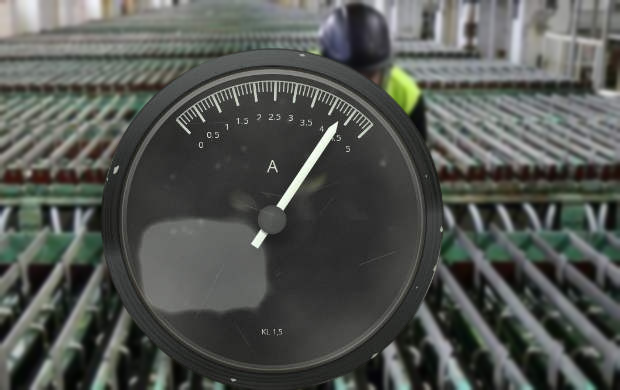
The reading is 4.3 A
